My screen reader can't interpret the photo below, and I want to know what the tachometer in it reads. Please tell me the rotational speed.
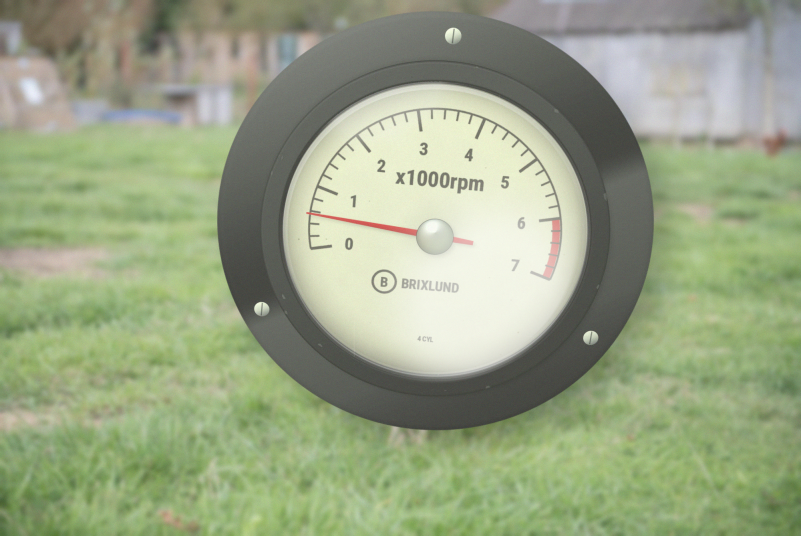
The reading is 600 rpm
